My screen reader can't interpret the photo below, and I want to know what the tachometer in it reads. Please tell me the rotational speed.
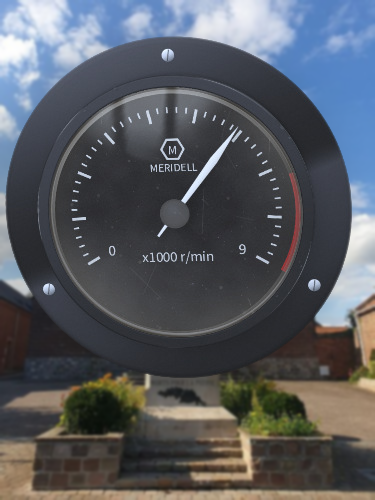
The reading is 5900 rpm
